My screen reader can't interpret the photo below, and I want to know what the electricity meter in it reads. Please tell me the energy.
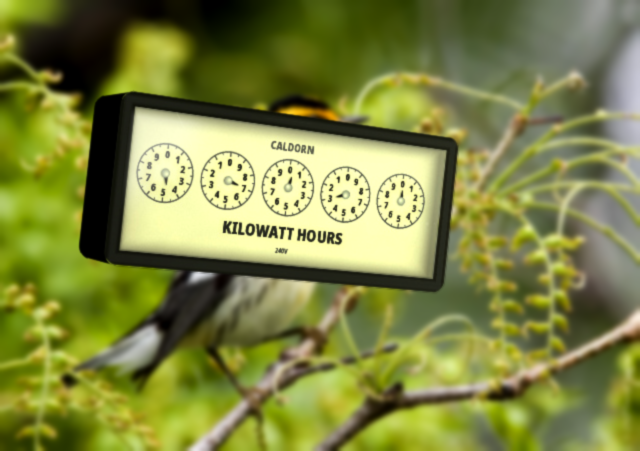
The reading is 47030 kWh
